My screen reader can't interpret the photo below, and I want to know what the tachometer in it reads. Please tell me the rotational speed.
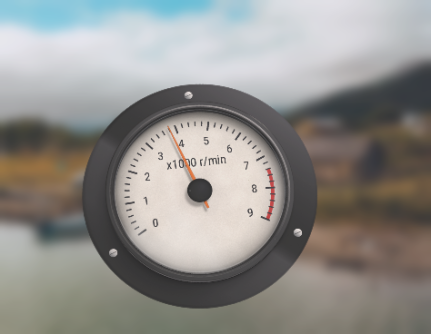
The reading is 3800 rpm
